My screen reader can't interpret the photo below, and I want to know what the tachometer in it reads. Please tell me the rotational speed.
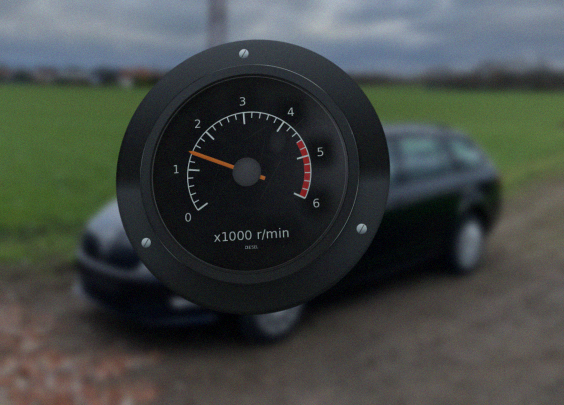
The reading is 1400 rpm
